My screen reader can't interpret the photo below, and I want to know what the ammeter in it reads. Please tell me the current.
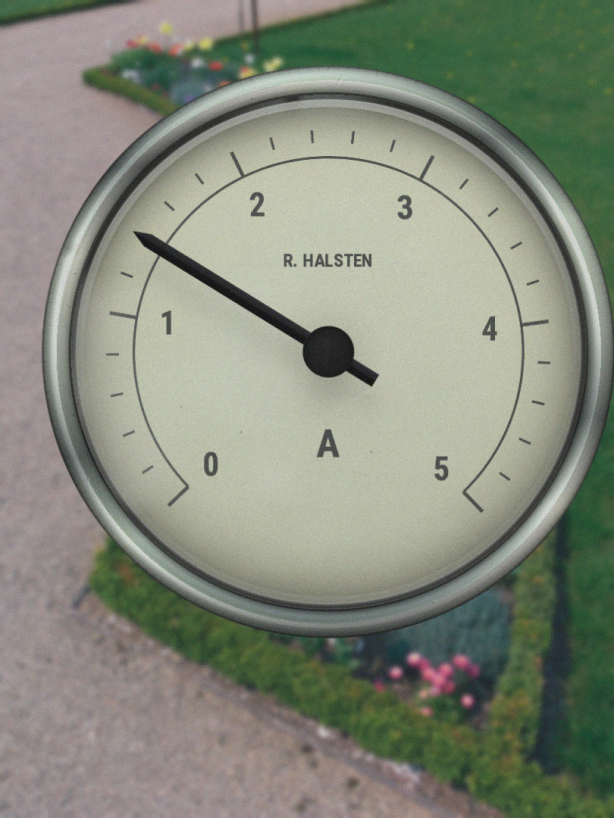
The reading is 1.4 A
